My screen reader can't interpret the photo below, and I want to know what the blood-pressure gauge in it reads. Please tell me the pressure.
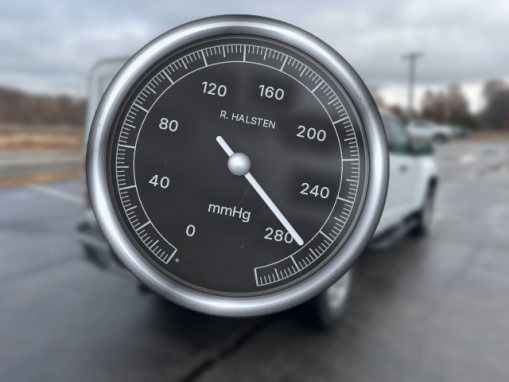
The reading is 272 mmHg
